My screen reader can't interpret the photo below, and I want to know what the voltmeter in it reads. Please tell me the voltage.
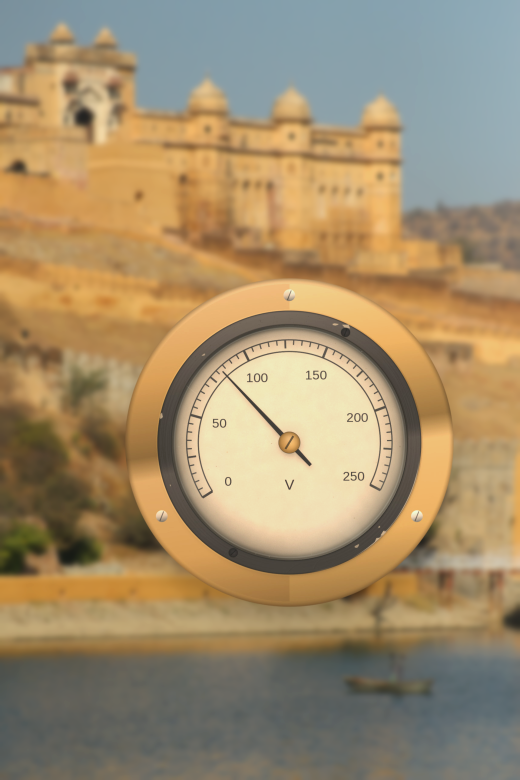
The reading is 82.5 V
